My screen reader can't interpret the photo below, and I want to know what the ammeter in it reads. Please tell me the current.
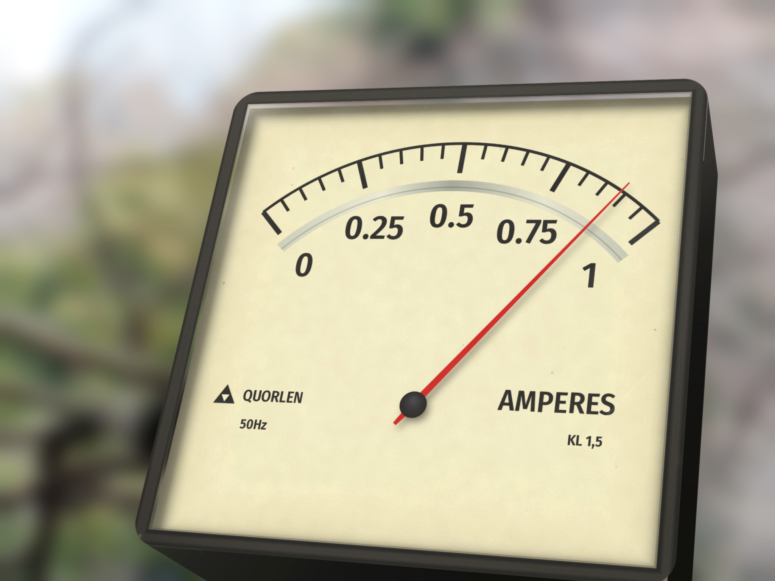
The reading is 0.9 A
